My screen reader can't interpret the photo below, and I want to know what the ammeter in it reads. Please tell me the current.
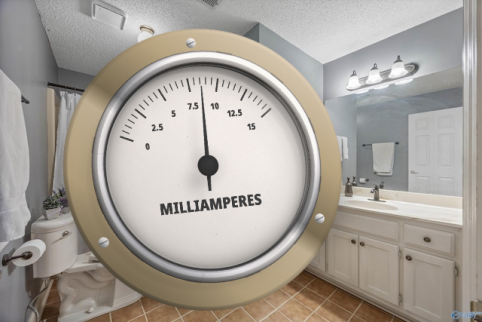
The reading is 8.5 mA
